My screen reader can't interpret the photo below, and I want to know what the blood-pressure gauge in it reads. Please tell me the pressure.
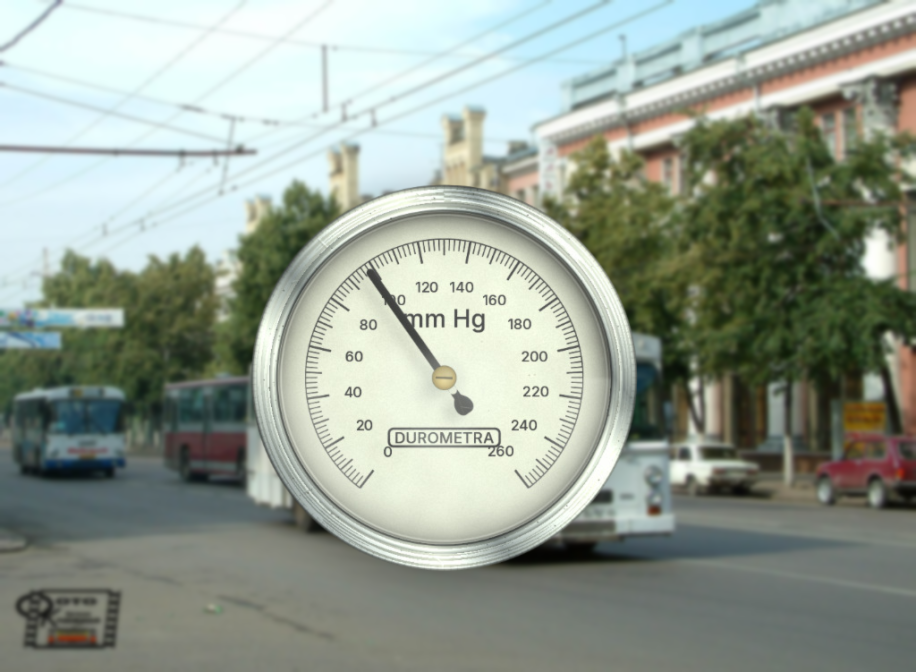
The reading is 98 mmHg
